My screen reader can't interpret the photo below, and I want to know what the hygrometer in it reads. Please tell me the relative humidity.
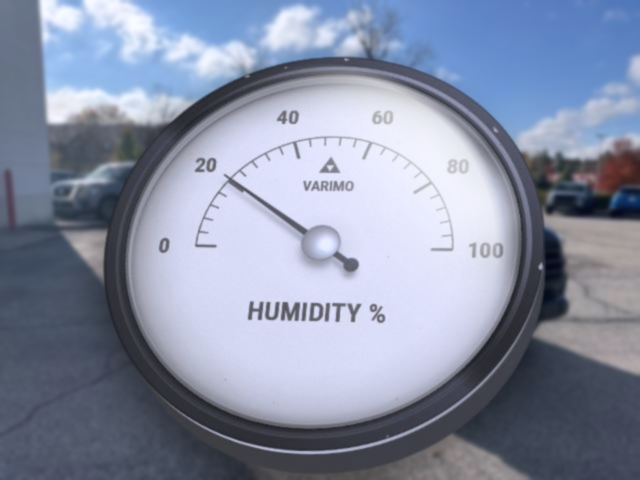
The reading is 20 %
